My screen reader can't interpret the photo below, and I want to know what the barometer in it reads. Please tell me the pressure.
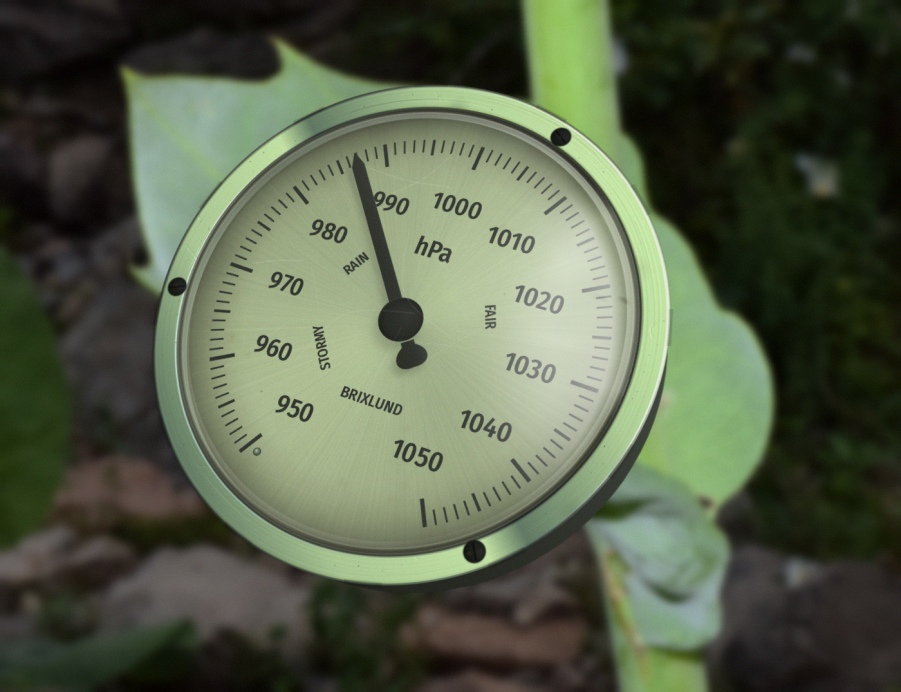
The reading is 987 hPa
